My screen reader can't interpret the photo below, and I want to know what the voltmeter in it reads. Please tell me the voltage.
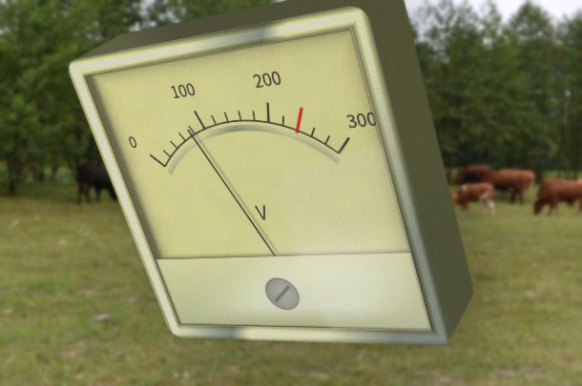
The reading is 80 V
